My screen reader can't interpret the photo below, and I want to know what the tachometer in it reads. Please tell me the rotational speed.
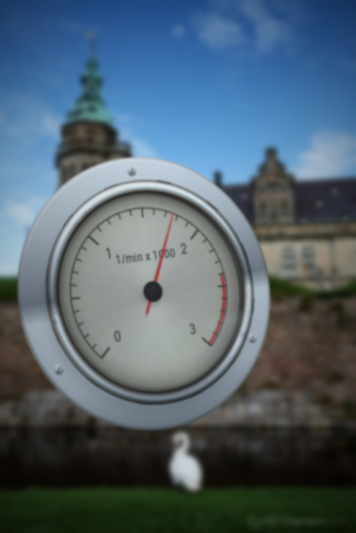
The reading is 1750 rpm
